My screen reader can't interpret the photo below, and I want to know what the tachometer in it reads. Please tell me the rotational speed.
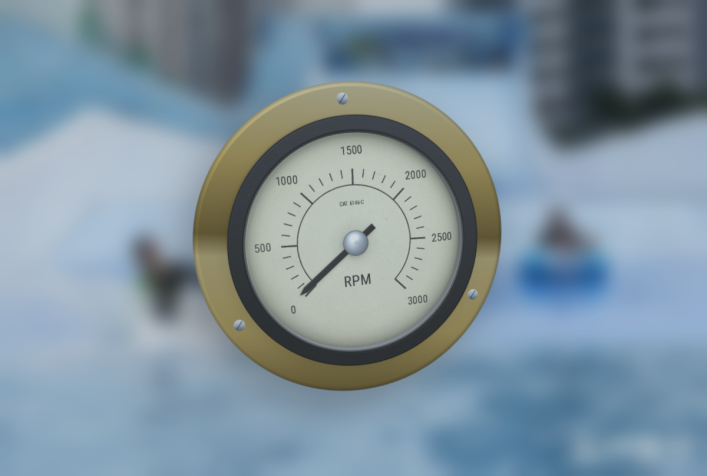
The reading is 50 rpm
